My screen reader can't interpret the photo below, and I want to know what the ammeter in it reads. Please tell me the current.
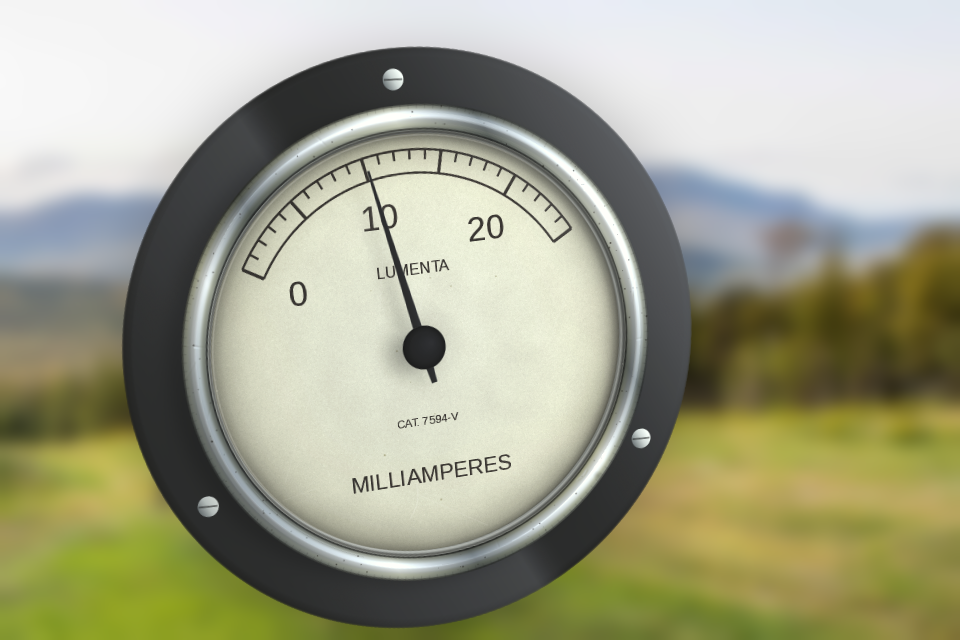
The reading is 10 mA
